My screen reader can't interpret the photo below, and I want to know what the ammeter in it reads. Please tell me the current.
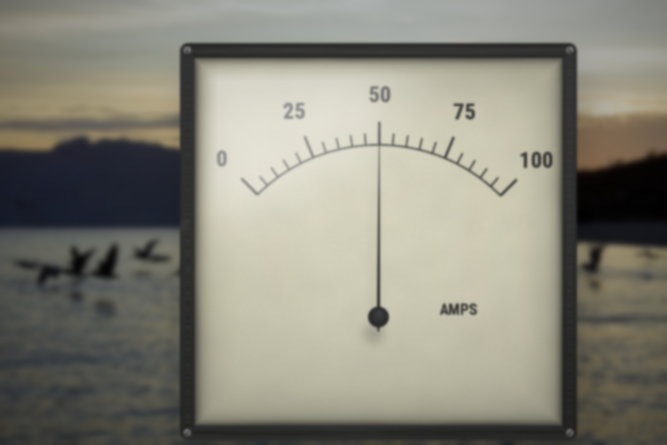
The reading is 50 A
